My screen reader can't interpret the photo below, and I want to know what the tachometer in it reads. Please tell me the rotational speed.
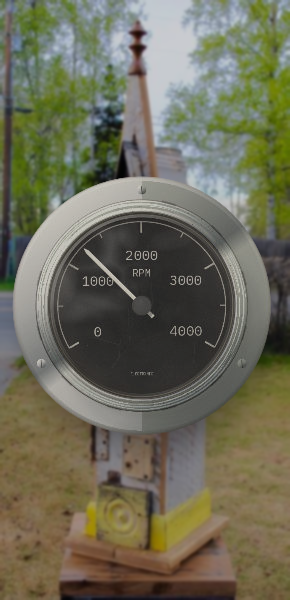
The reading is 1250 rpm
